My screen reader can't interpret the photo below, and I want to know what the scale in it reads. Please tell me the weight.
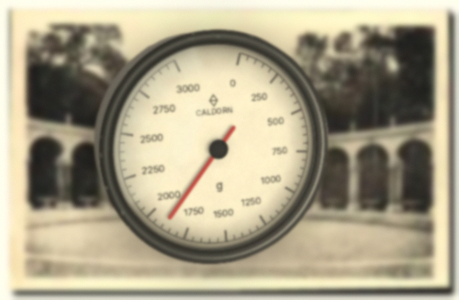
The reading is 1900 g
